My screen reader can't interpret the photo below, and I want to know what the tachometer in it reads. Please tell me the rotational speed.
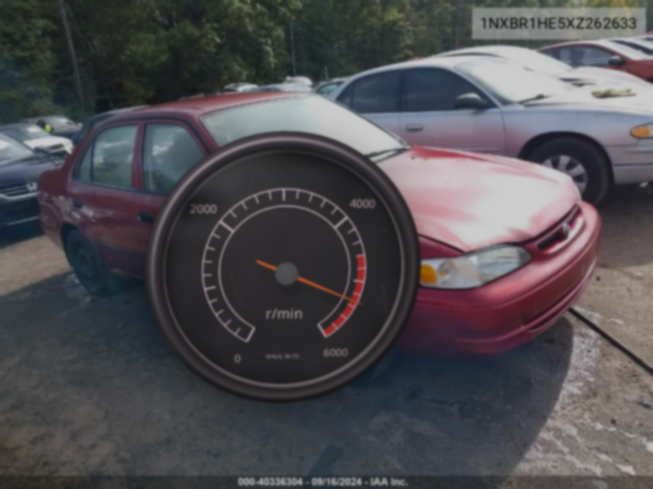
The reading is 5300 rpm
